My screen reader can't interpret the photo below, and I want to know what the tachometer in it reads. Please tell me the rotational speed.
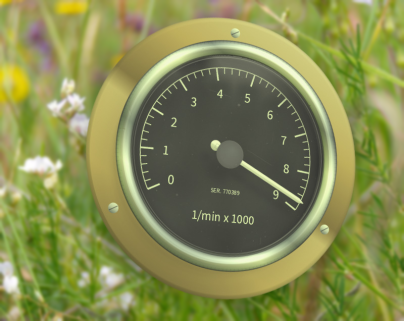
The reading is 8800 rpm
